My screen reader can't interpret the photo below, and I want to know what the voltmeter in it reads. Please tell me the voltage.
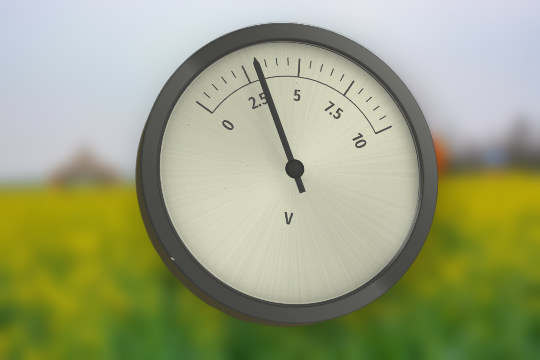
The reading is 3 V
